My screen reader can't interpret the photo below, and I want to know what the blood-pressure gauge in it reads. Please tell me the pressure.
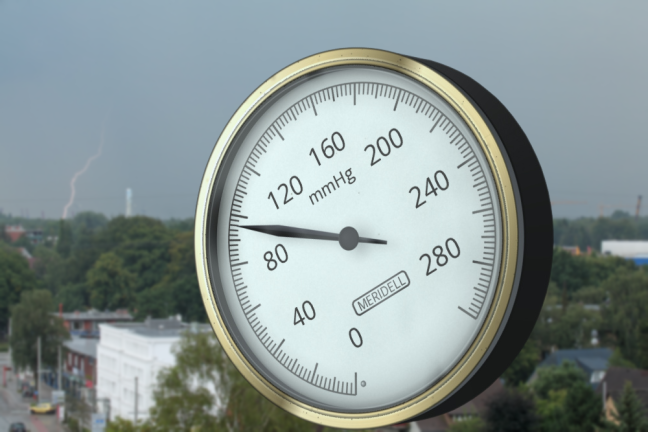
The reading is 96 mmHg
